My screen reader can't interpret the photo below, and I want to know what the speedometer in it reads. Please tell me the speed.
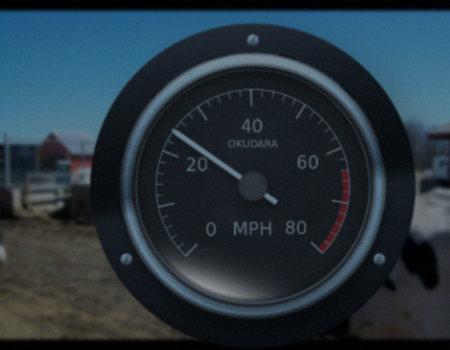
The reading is 24 mph
